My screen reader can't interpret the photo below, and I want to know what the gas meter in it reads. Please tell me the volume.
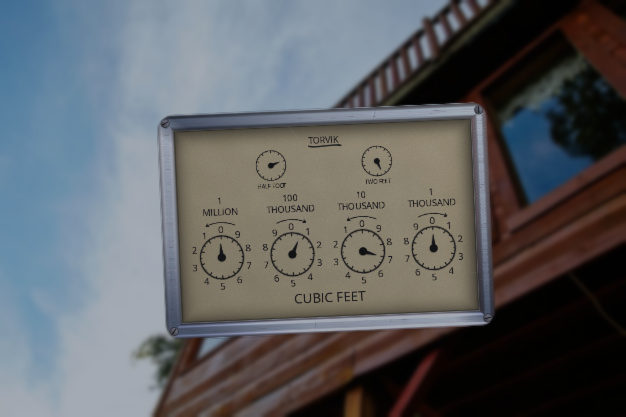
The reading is 7000 ft³
